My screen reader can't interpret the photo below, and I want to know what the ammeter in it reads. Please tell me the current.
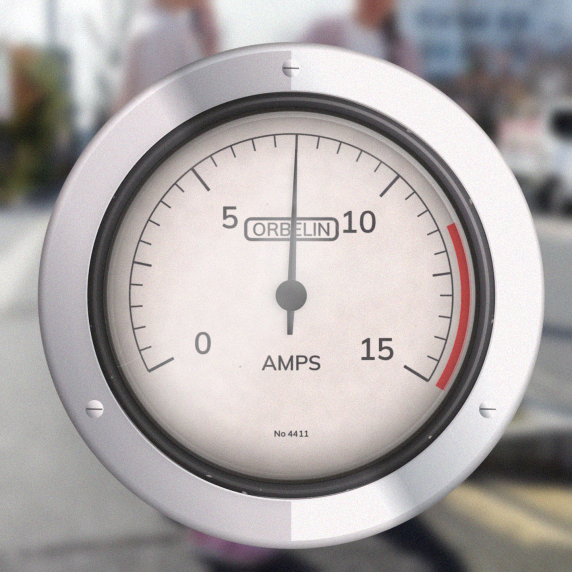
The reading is 7.5 A
